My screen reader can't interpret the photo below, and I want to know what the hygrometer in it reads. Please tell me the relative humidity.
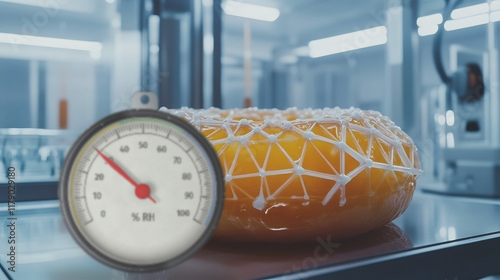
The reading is 30 %
